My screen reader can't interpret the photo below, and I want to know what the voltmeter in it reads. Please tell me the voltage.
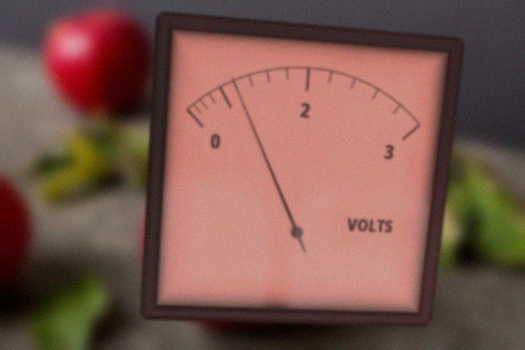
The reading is 1.2 V
